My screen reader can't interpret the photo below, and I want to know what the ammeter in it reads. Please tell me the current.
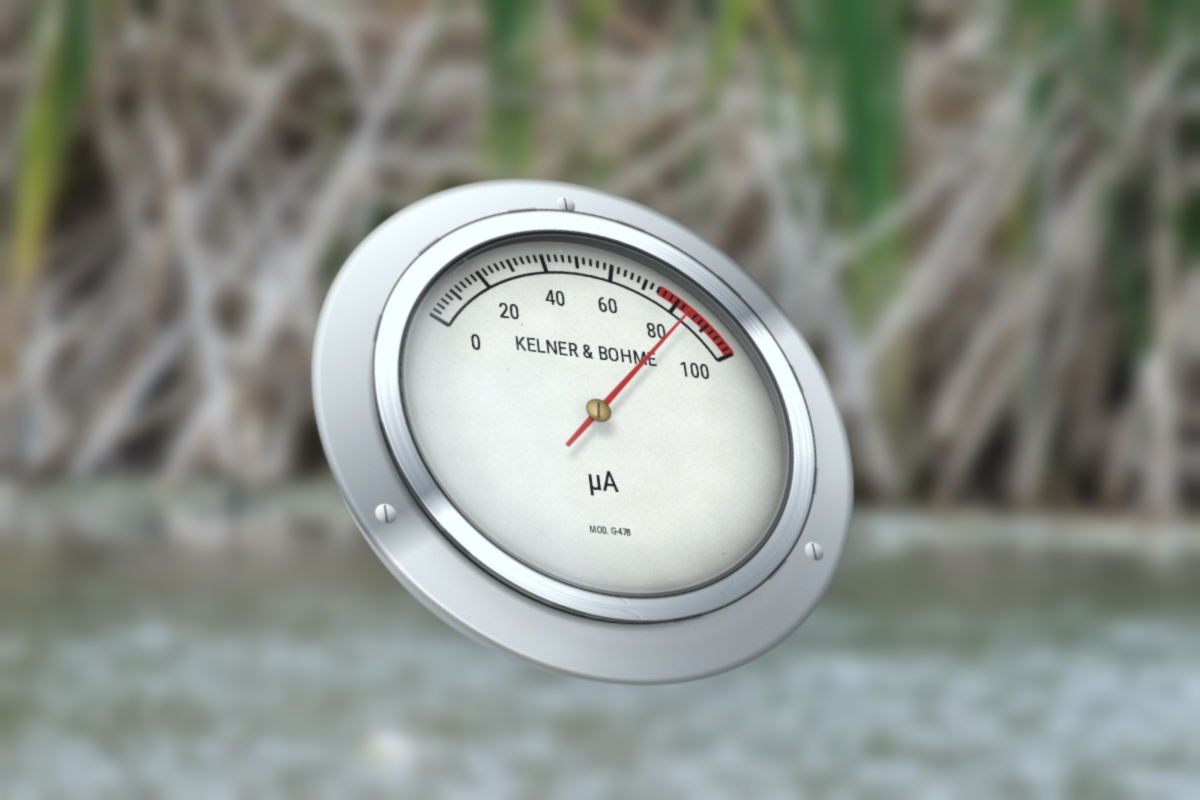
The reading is 84 µA
